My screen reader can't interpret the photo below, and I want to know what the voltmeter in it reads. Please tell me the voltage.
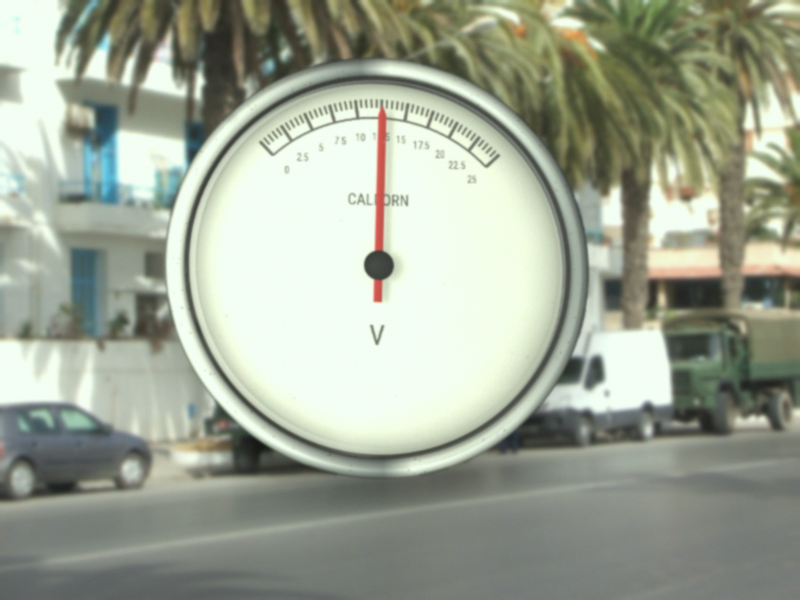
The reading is 12.5 V
